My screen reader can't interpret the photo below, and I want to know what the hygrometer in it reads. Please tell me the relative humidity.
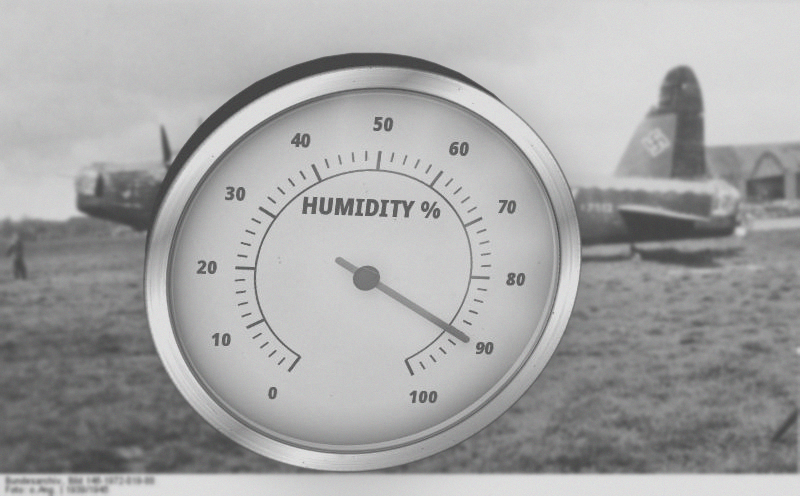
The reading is 90 %
